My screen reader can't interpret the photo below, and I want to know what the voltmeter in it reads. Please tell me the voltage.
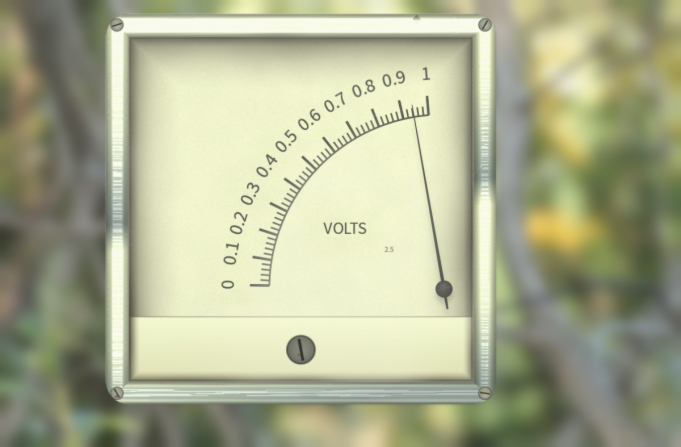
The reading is 0.94 V
